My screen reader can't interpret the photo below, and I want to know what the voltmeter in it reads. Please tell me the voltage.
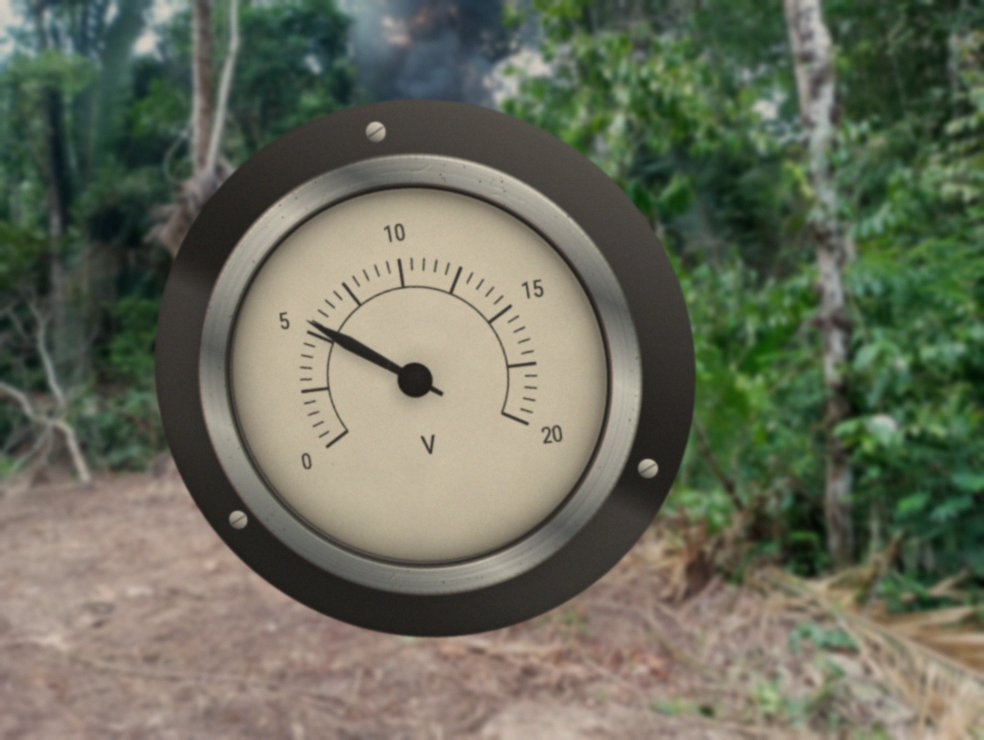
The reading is 5.5 V
